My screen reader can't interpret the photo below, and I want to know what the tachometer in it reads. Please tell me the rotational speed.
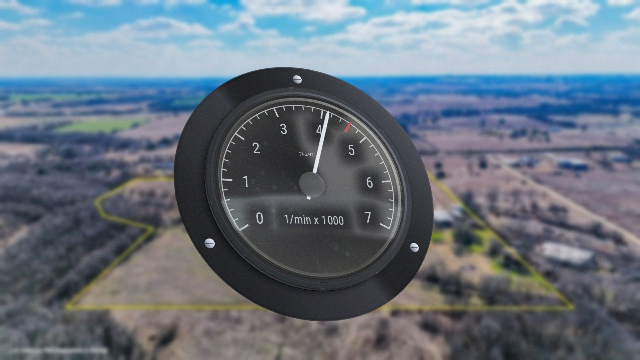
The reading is 4100 rpm
